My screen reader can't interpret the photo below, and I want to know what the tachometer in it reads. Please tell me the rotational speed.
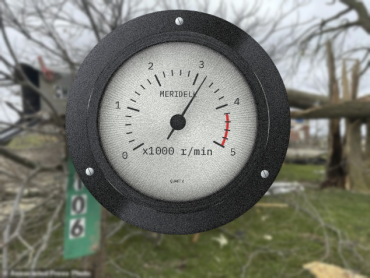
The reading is 3200 rpm
